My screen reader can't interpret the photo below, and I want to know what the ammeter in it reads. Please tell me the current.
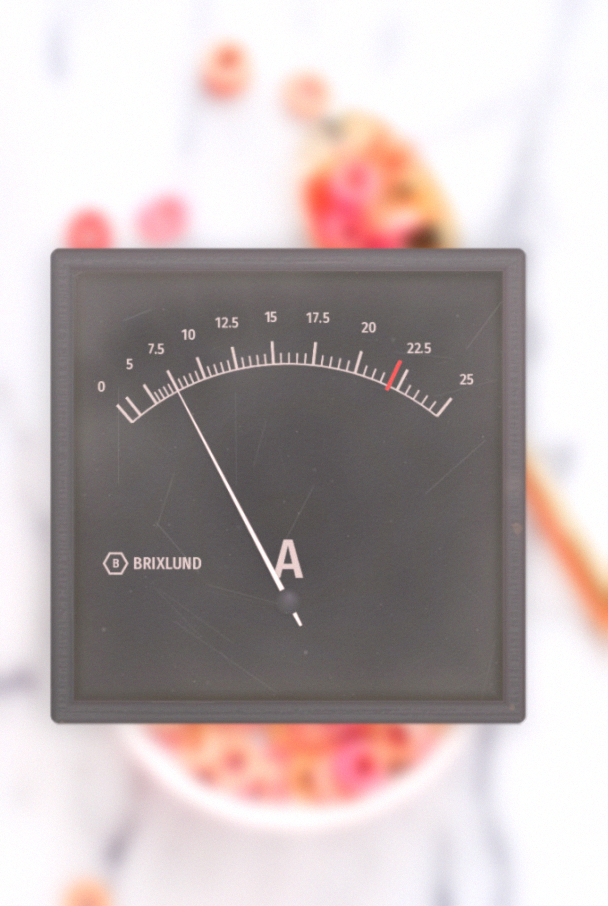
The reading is 7.5 A
